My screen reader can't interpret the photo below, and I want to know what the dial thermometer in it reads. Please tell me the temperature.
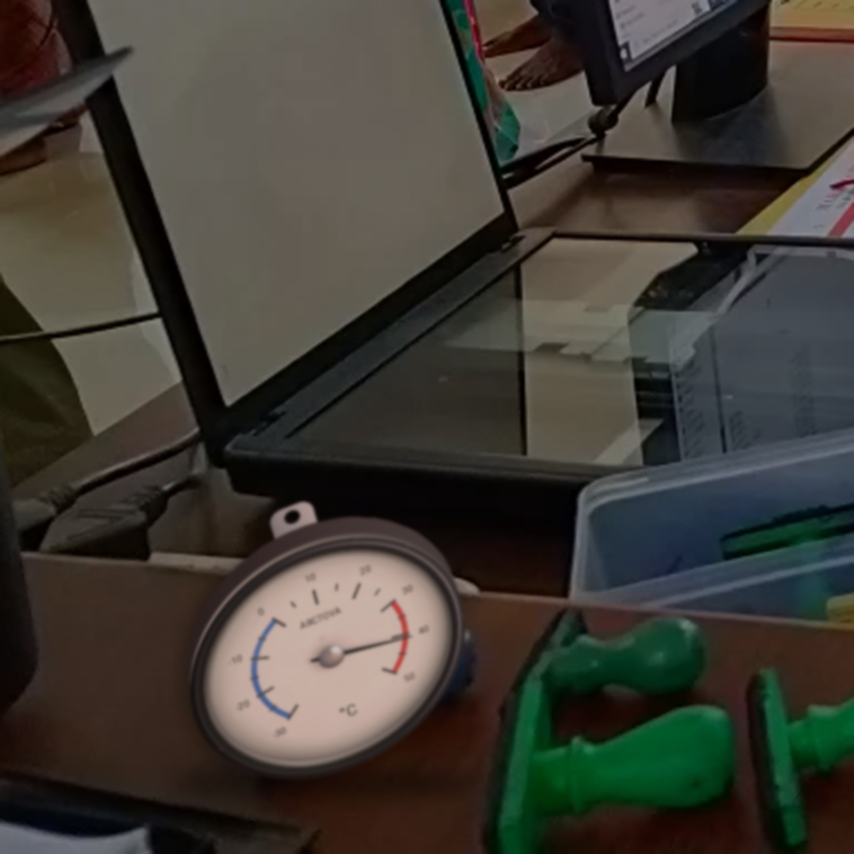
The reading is 40 °C
